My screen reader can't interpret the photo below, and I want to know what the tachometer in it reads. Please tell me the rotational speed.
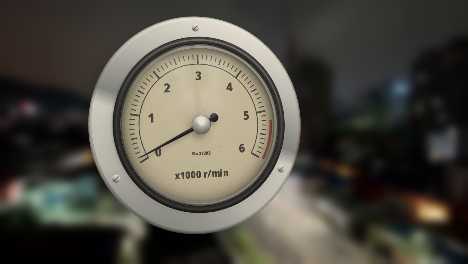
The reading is 100 rpm
